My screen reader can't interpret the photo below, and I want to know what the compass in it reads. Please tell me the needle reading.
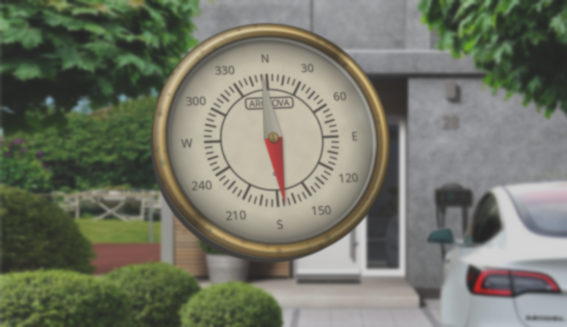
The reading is 175 °
